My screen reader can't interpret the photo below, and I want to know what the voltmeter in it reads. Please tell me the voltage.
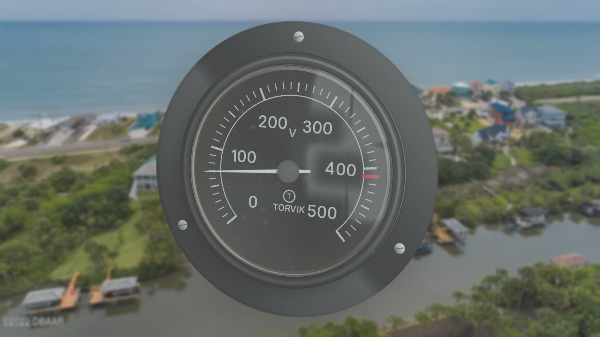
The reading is 70 V
